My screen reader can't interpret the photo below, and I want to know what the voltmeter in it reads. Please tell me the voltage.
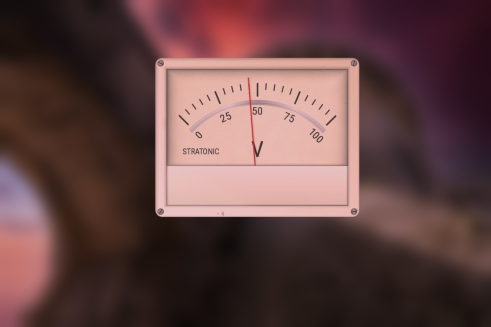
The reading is 45 V
